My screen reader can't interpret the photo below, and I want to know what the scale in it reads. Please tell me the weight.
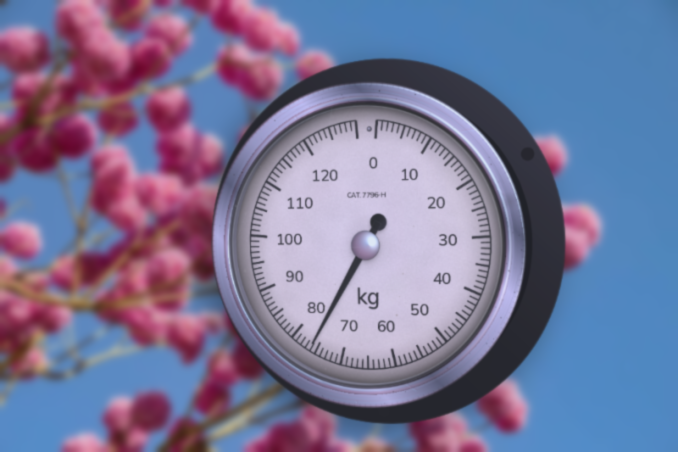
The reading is 76 kg
